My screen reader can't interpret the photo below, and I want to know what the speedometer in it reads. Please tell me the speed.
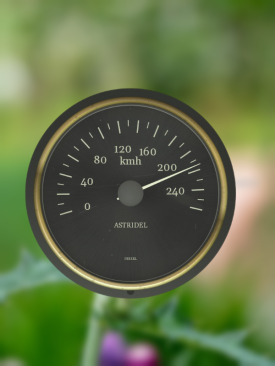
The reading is 215 km/h
